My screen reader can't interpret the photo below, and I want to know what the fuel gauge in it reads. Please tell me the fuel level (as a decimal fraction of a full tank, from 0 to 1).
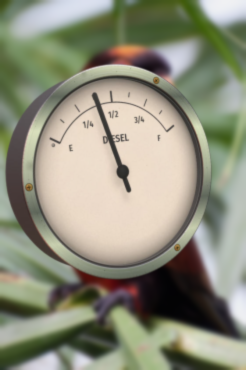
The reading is 0.375
